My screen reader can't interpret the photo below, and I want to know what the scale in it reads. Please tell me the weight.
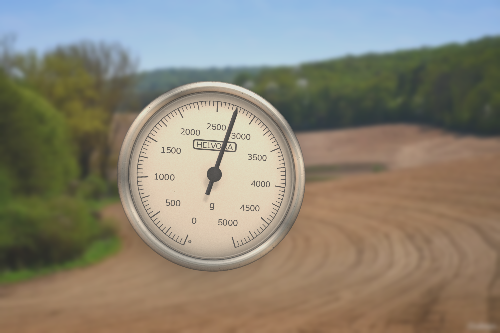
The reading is 2750 g
